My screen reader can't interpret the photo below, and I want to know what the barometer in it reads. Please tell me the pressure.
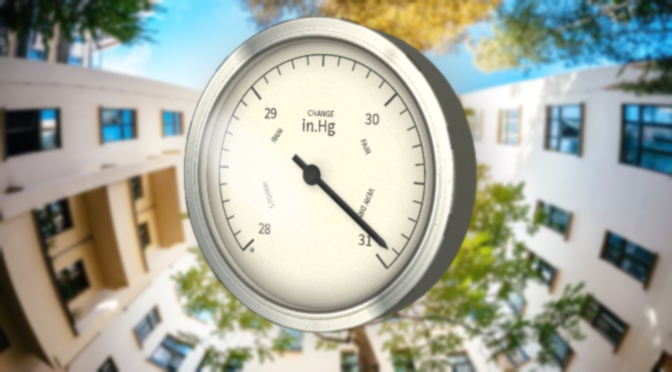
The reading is 30.9 inHg
